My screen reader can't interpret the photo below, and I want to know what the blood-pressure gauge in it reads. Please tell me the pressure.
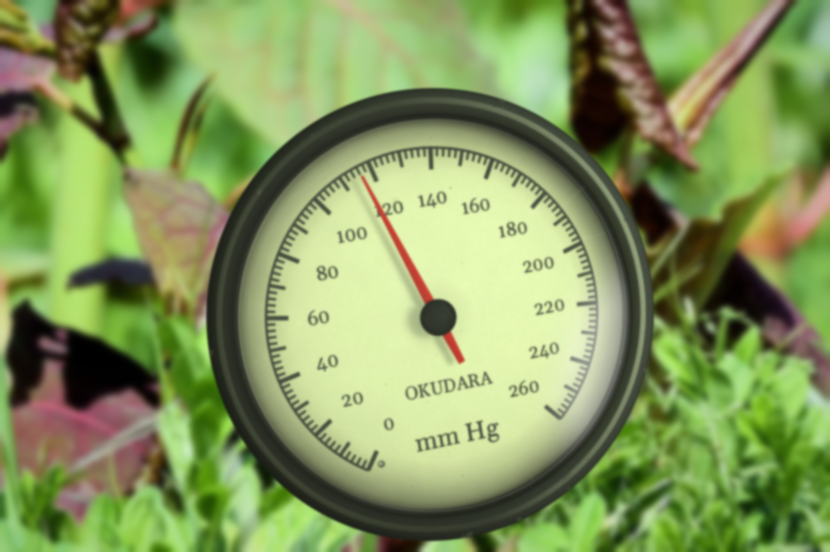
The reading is 116 mmHg
